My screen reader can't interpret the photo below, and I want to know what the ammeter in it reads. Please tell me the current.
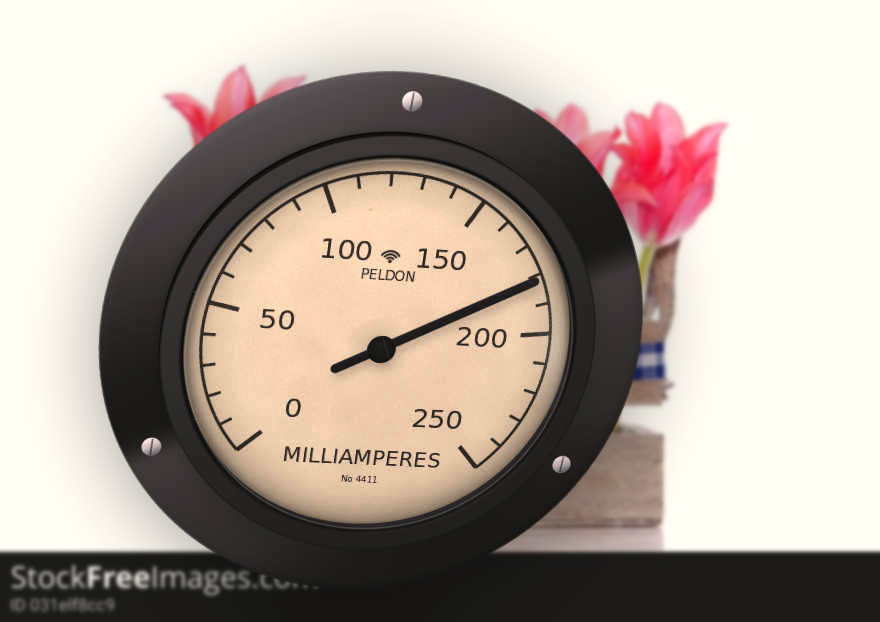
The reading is 180 mA
